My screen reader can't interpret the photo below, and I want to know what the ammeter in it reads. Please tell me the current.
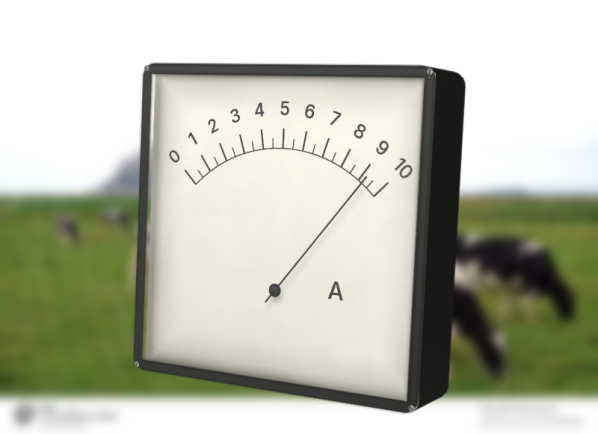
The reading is 9.25 A
